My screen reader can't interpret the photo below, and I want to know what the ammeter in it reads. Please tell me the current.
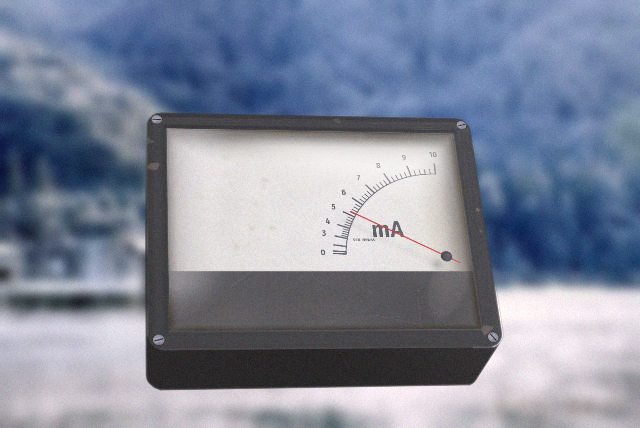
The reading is 5 mA
